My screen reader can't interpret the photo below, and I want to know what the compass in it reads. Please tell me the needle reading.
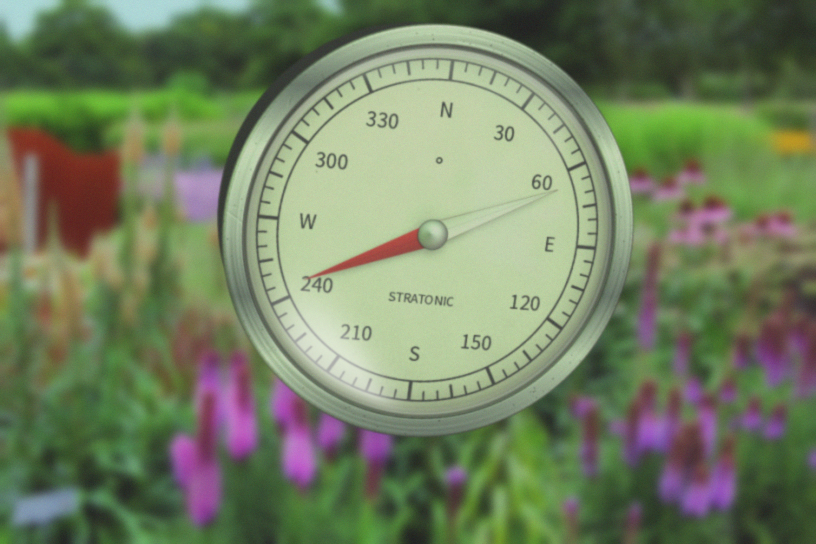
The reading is 245 °
